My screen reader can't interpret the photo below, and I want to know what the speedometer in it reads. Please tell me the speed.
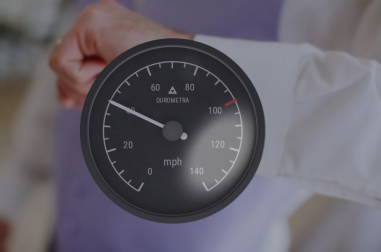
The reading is 40 mph
